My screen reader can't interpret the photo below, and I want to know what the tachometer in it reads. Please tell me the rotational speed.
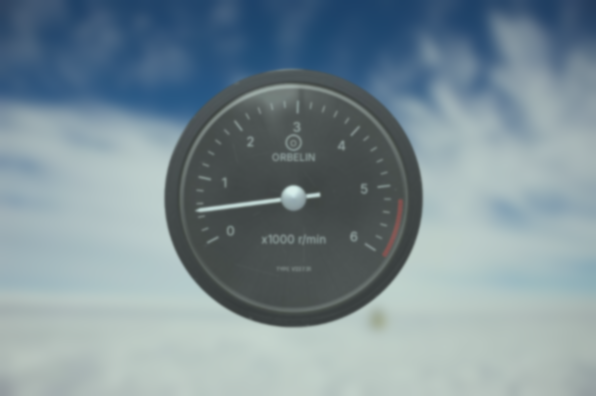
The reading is 500 rpm
